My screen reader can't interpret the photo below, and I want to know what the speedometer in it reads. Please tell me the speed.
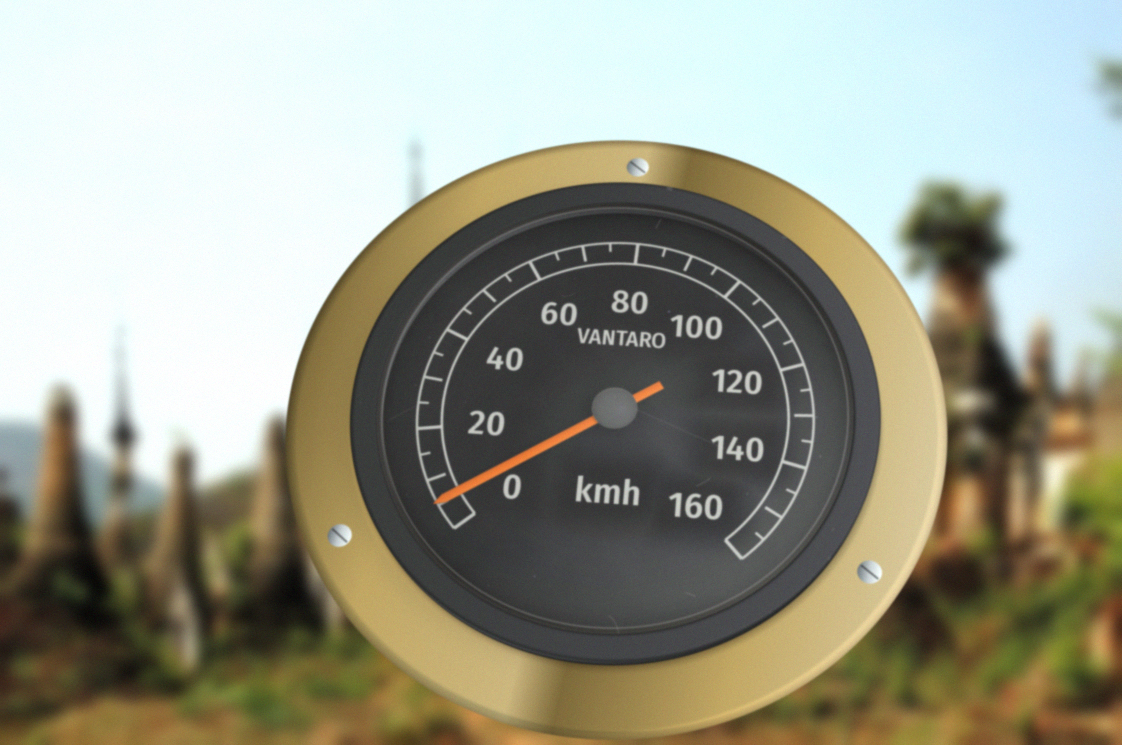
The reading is 5 km/h
